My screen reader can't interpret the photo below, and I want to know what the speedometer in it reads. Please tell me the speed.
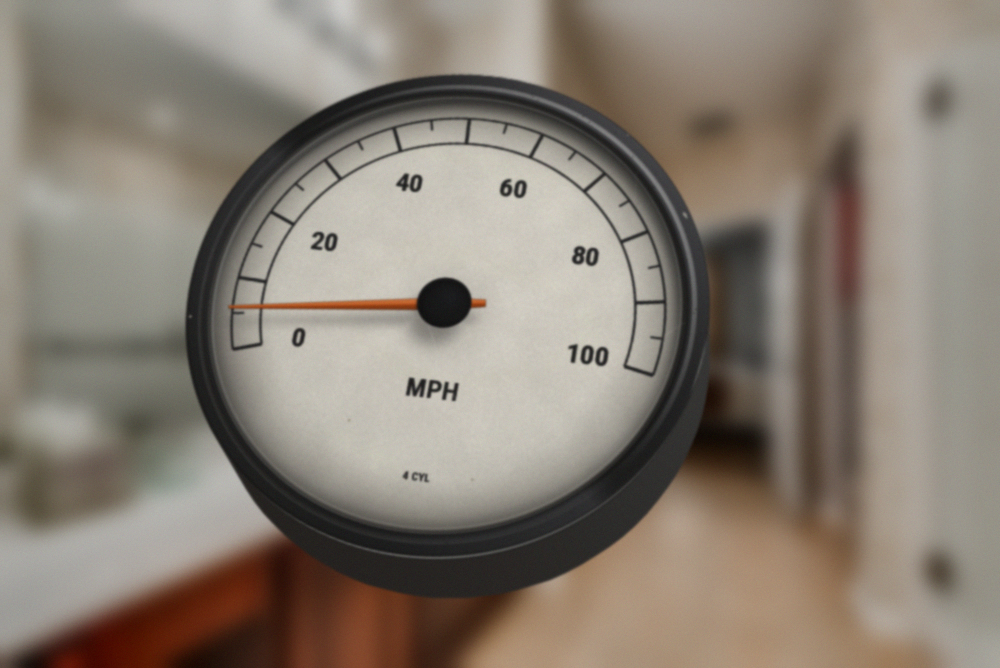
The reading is 5 mph
